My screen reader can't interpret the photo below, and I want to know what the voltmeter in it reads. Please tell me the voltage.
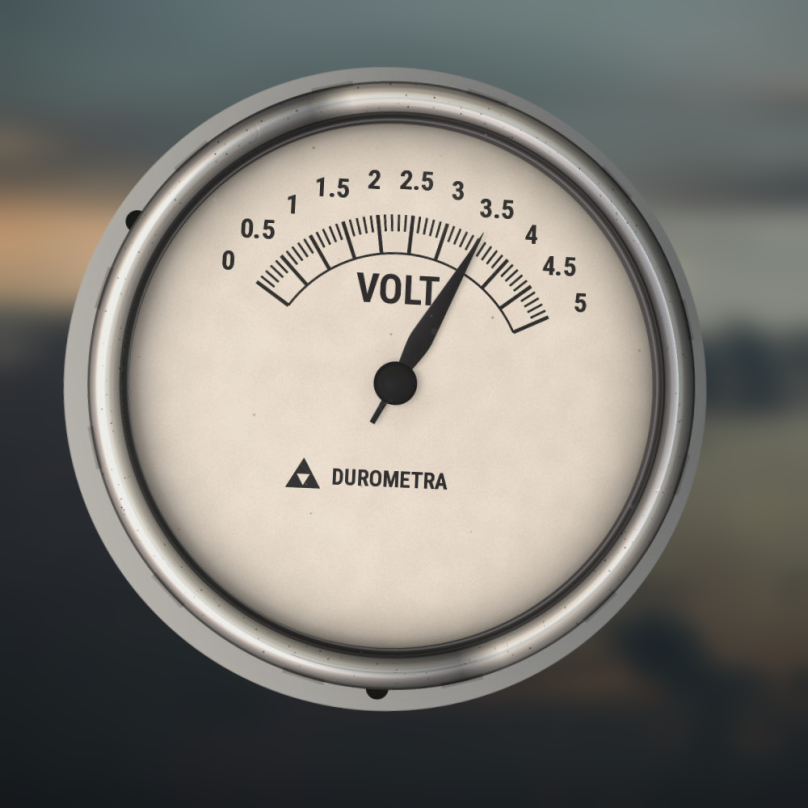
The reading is 3.5 V
